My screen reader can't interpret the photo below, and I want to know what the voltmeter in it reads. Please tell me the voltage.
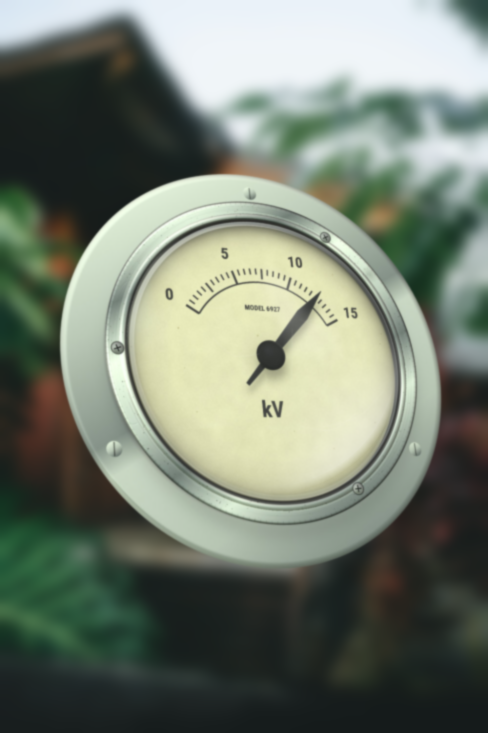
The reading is 12.5 kV
